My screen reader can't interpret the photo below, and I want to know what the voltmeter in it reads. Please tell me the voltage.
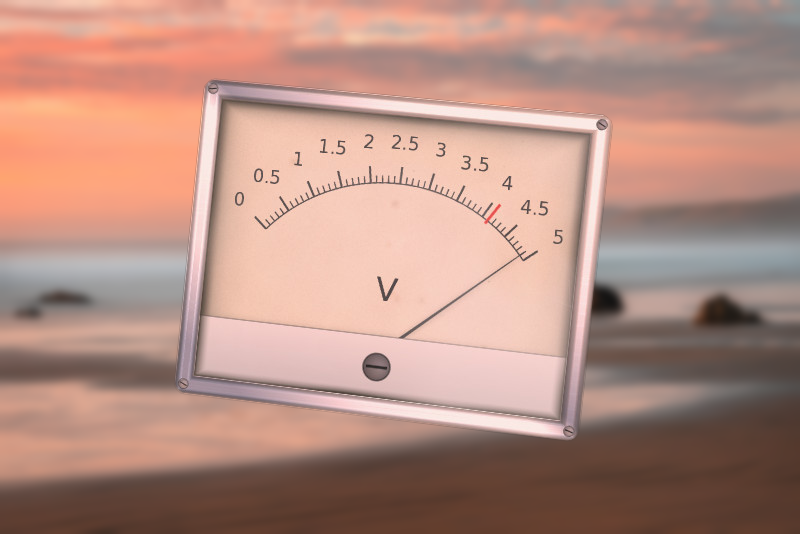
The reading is 4.9 V
